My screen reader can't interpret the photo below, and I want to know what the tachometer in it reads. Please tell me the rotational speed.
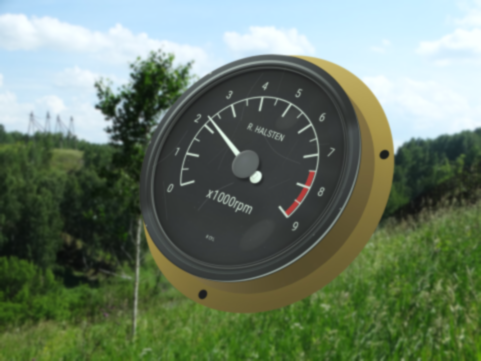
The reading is 2250 rpm
